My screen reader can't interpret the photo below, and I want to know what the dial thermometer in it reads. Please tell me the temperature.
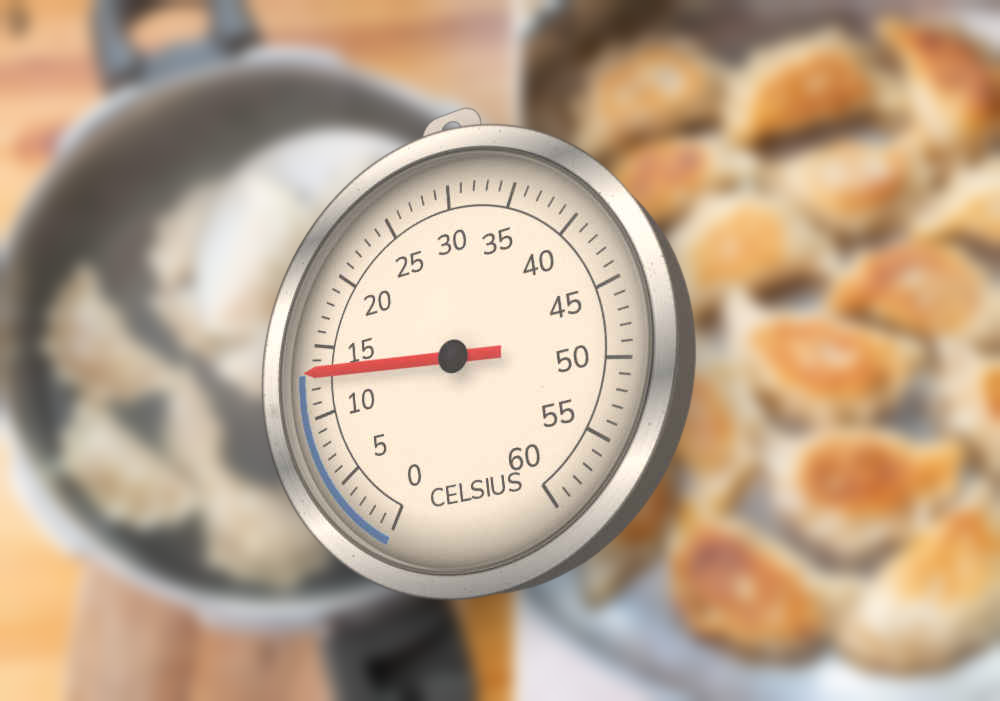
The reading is 13 °C
